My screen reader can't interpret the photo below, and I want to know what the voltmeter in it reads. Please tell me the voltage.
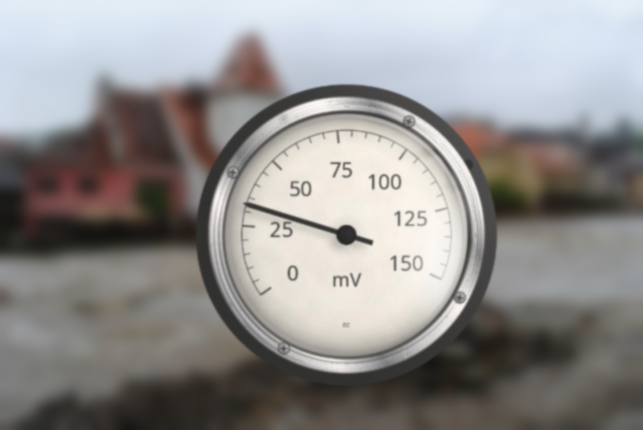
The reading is 32.5 mV
